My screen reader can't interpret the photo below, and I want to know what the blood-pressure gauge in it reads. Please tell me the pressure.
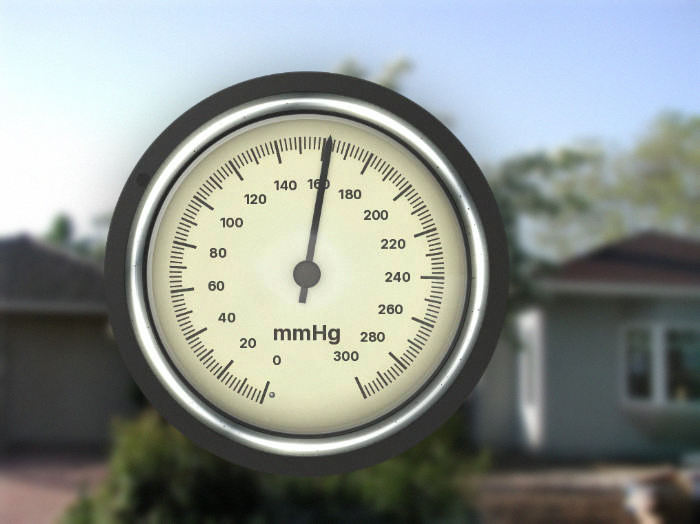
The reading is 162 mmHg
